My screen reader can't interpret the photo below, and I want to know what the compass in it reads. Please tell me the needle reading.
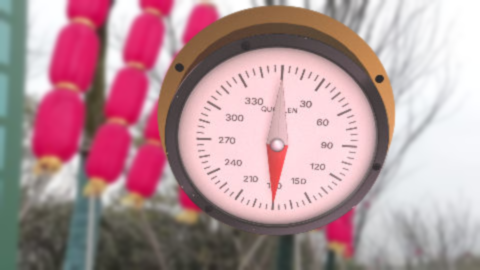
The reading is 180 °
